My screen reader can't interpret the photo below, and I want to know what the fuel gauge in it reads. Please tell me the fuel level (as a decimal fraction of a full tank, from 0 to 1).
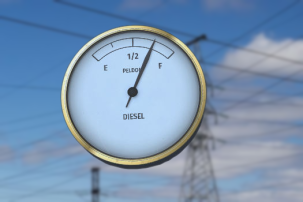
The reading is 0.75
